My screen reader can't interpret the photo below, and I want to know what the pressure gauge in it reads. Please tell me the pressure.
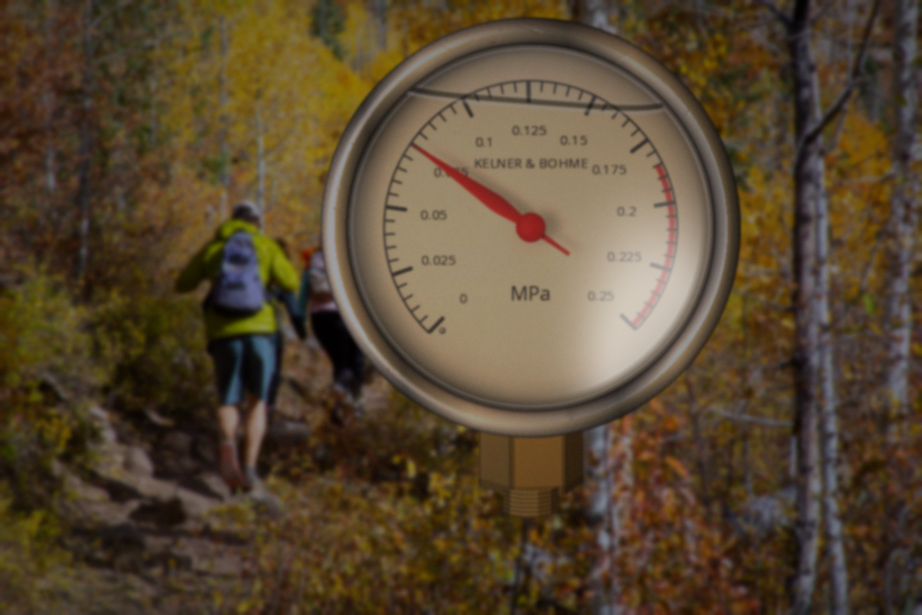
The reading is 0.075 MPa
